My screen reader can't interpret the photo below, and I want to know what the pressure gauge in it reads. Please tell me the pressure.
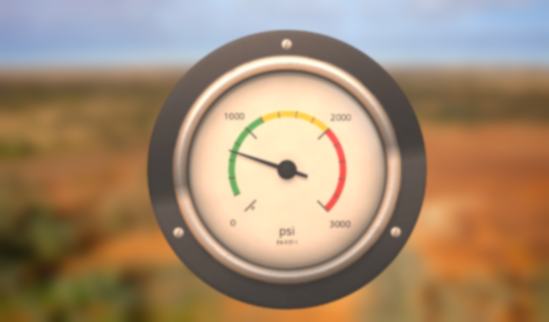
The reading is 700 psi
